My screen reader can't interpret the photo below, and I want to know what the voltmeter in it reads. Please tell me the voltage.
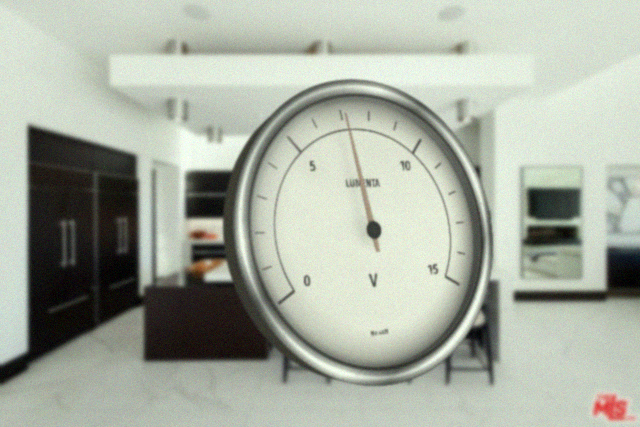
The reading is 7 V
